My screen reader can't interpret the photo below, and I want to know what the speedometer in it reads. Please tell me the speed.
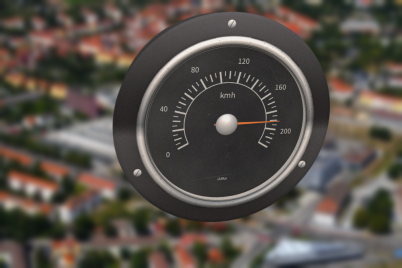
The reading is 190 km/h
